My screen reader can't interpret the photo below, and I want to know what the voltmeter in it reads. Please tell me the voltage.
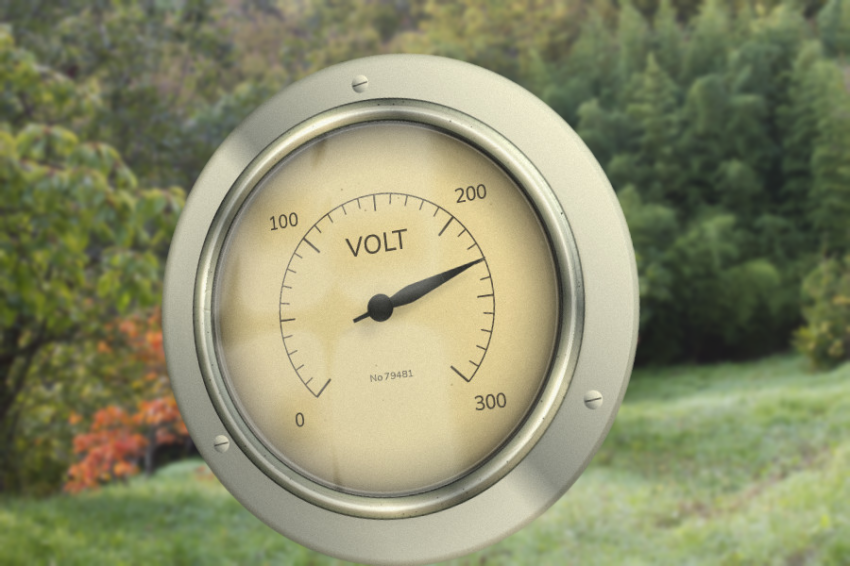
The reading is 230 V
